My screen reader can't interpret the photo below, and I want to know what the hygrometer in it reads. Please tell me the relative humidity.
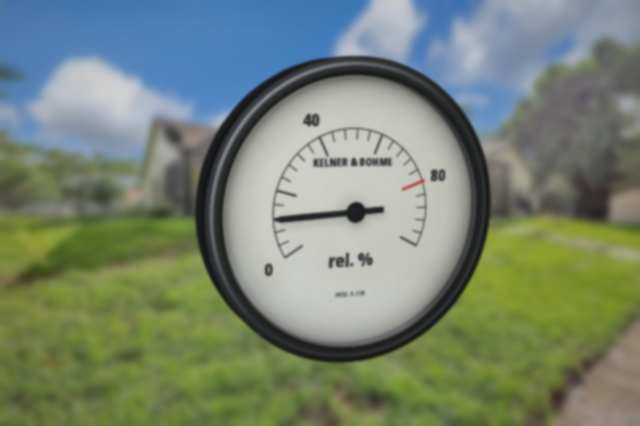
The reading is 12 %
